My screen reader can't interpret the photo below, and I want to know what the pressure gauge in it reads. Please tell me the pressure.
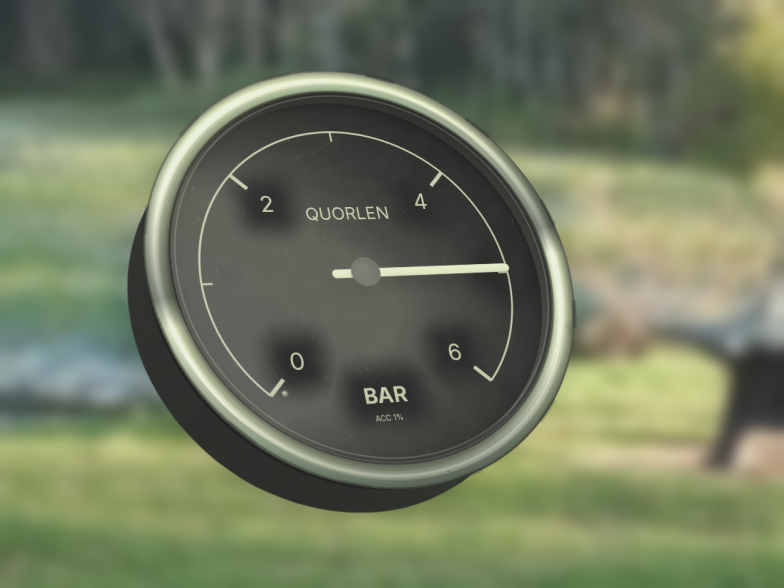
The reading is 5 bar
